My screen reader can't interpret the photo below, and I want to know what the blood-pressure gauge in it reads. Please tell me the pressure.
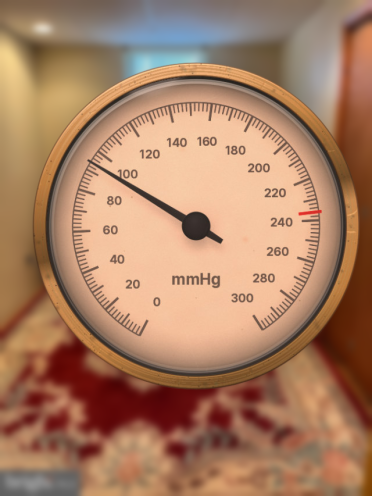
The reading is 94 mmHg
